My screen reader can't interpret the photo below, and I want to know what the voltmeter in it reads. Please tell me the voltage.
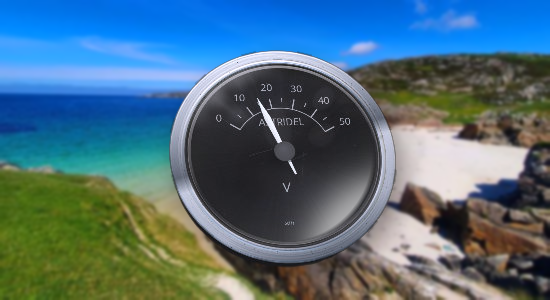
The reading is 15 V
